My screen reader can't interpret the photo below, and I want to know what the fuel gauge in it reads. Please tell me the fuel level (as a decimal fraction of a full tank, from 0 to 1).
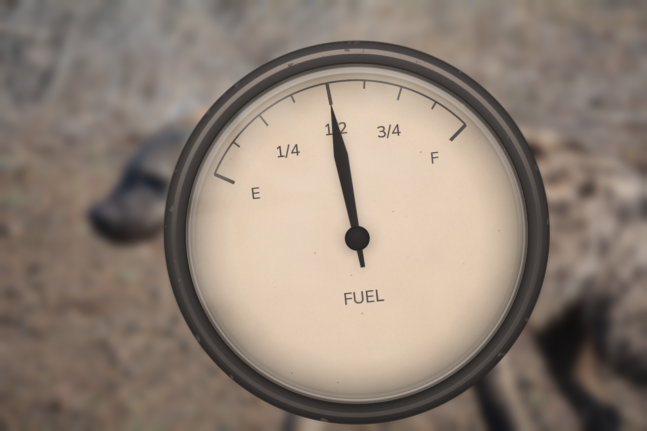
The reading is 0.5
